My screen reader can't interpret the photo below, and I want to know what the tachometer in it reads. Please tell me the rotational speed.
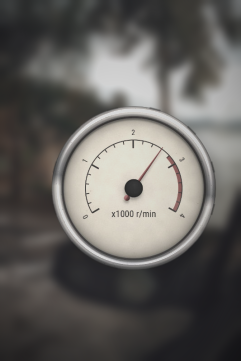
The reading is 2600 rpm
